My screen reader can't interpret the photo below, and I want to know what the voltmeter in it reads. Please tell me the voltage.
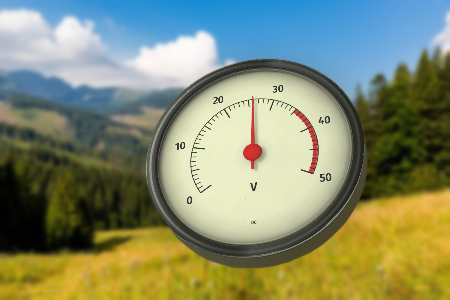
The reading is 26 V
